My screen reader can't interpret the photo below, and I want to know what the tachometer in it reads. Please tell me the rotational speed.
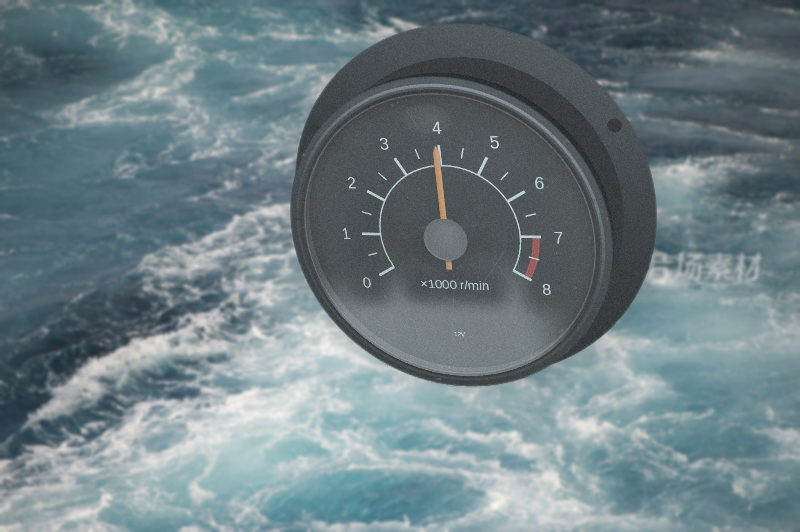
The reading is 4000 rpm
